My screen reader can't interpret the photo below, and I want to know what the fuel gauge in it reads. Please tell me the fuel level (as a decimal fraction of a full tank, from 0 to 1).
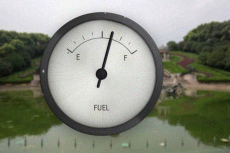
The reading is 0.625
